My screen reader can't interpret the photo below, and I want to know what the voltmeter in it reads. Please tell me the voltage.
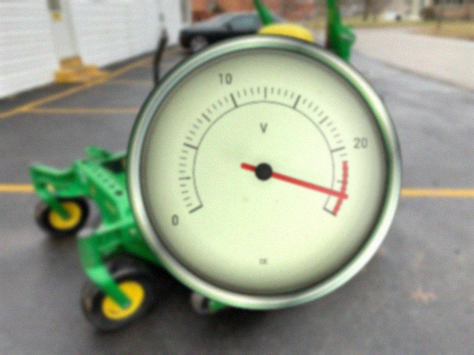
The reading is 23.5 V
